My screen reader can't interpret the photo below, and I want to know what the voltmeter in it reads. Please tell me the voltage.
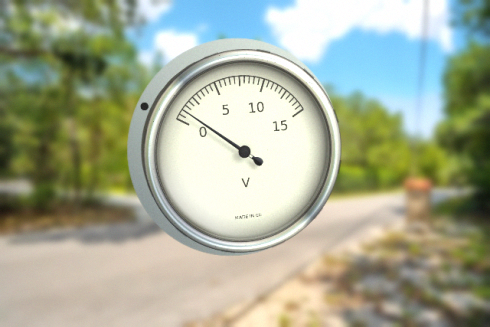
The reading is 1 V
